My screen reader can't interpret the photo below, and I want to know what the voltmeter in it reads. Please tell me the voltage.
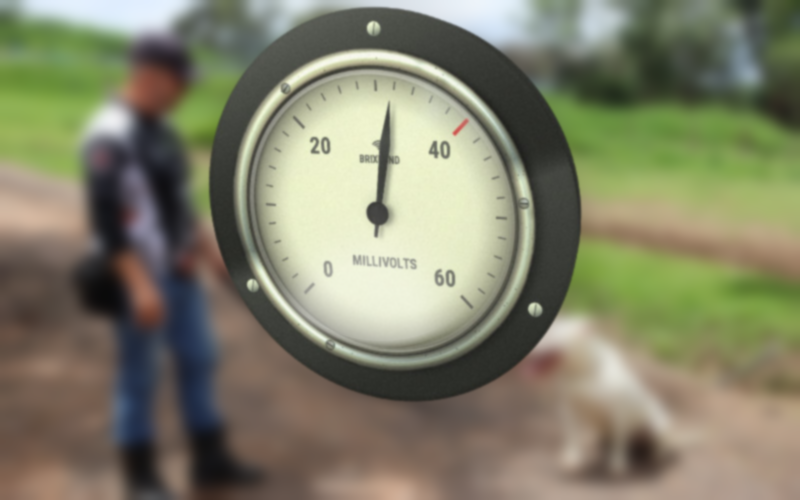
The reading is 32 mV
